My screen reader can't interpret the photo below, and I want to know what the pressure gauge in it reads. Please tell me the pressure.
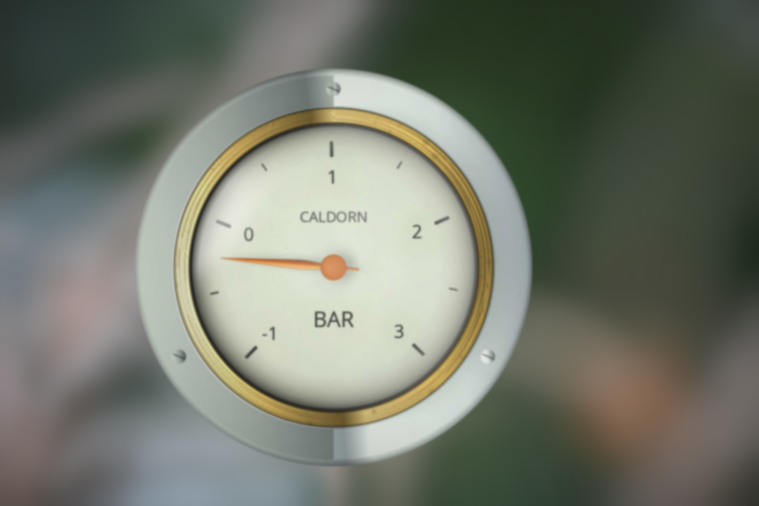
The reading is -0.25 bar
